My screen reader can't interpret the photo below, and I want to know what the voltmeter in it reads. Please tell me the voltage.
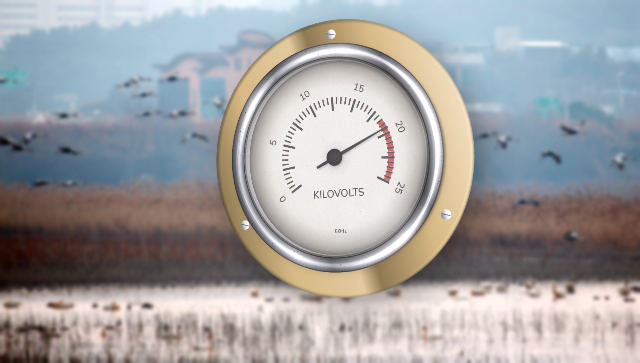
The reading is 19.5 kV
